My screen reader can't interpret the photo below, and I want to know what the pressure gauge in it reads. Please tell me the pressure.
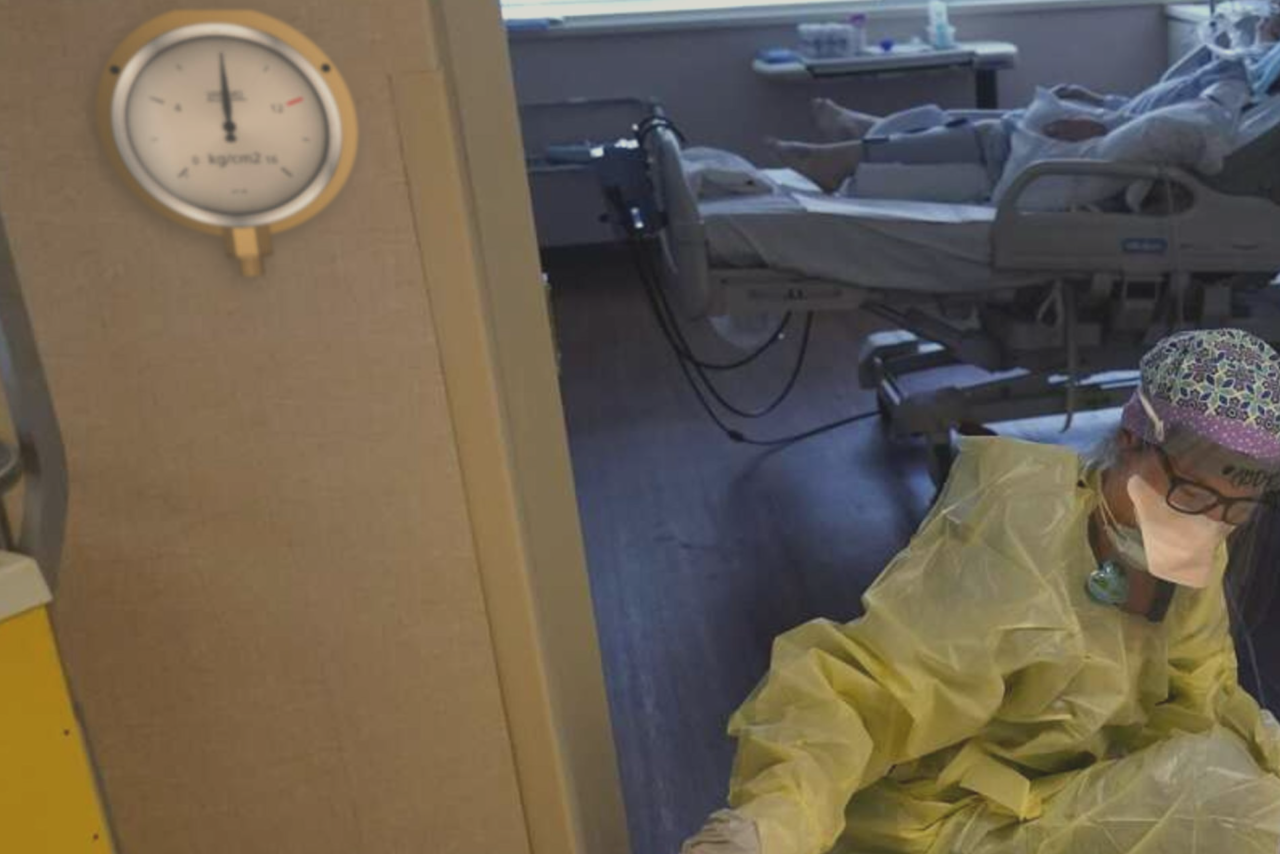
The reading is 8 kg/cm²
